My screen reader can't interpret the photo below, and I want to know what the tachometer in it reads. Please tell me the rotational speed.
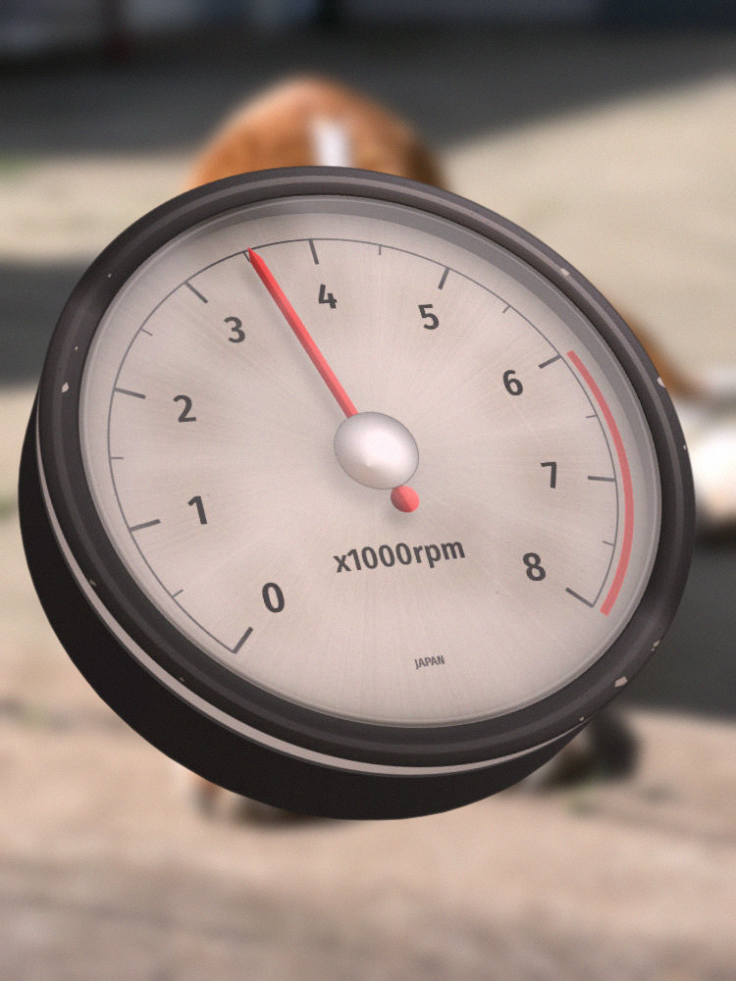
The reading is 3500 rpm
